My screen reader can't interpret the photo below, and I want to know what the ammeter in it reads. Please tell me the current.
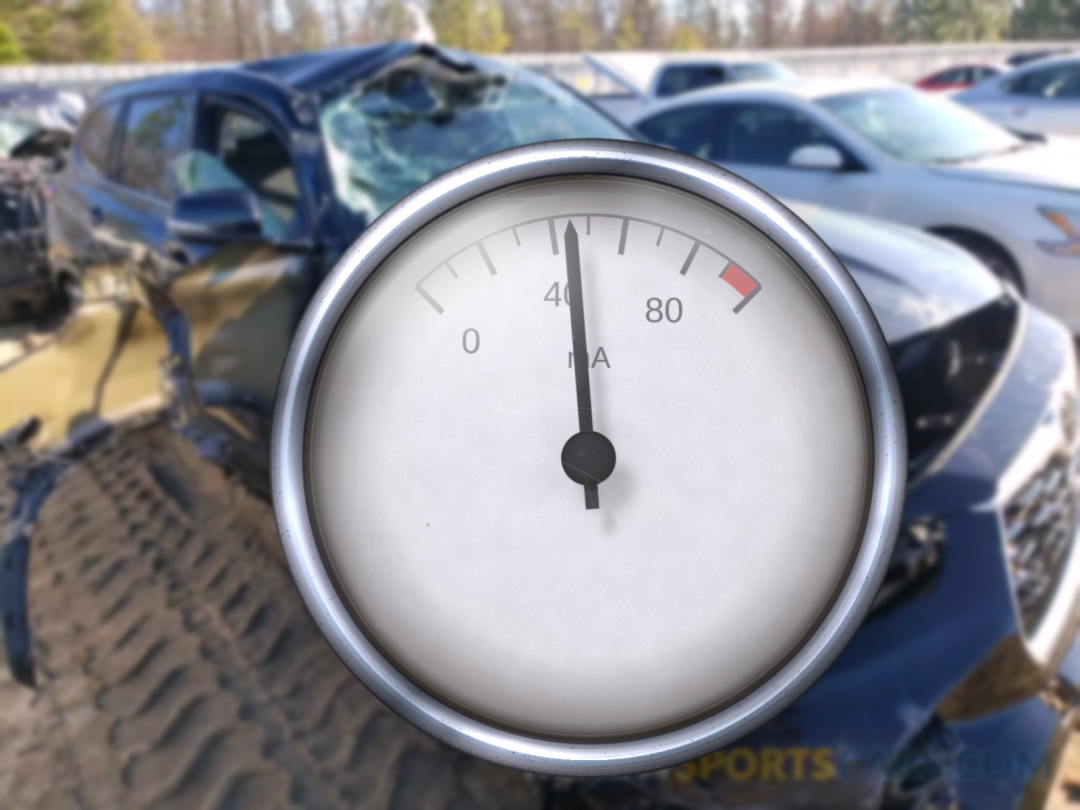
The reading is 45 mA
